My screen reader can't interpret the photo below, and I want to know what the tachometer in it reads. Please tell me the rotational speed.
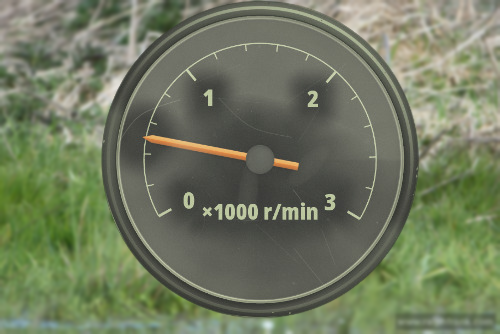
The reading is 500 rpm
